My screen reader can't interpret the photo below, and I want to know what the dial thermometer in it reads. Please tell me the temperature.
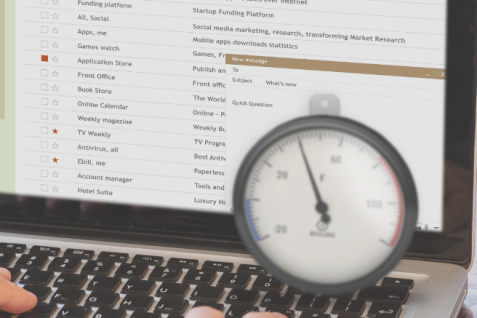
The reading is 40 °F
